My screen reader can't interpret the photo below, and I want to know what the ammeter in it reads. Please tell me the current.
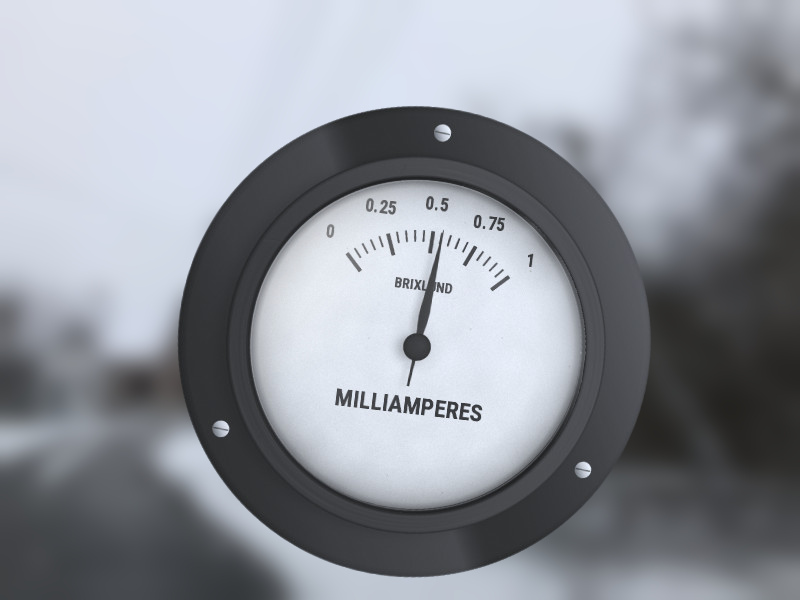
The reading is 0.55 mA
